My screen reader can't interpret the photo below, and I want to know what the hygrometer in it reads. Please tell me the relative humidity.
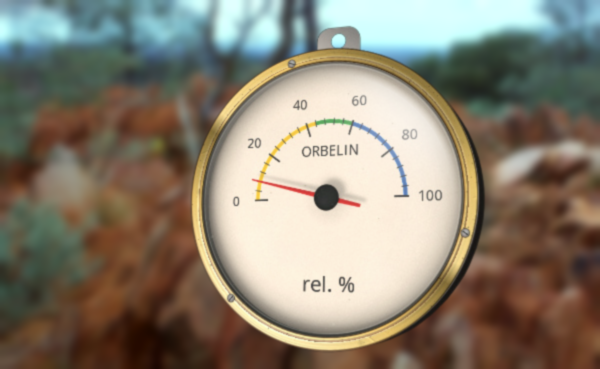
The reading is 8 %
